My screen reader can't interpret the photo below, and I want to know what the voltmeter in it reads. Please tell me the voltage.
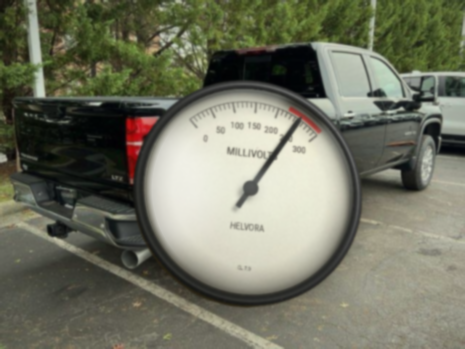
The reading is 250 mV
